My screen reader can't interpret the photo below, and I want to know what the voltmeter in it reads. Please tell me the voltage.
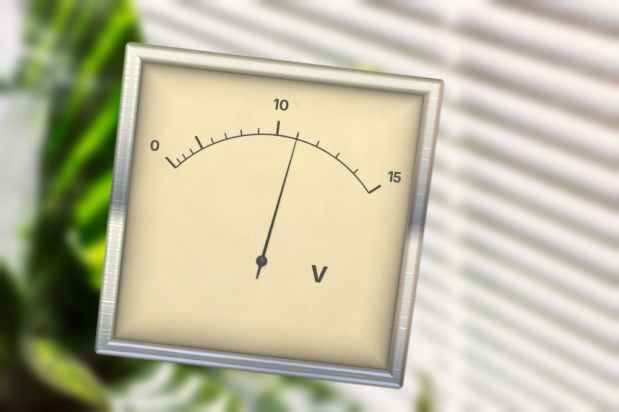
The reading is 11 V
